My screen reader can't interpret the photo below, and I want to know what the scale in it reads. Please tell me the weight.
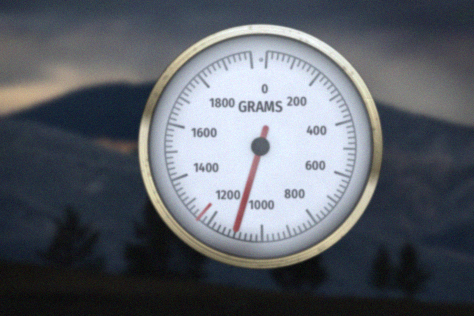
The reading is 1100 g
